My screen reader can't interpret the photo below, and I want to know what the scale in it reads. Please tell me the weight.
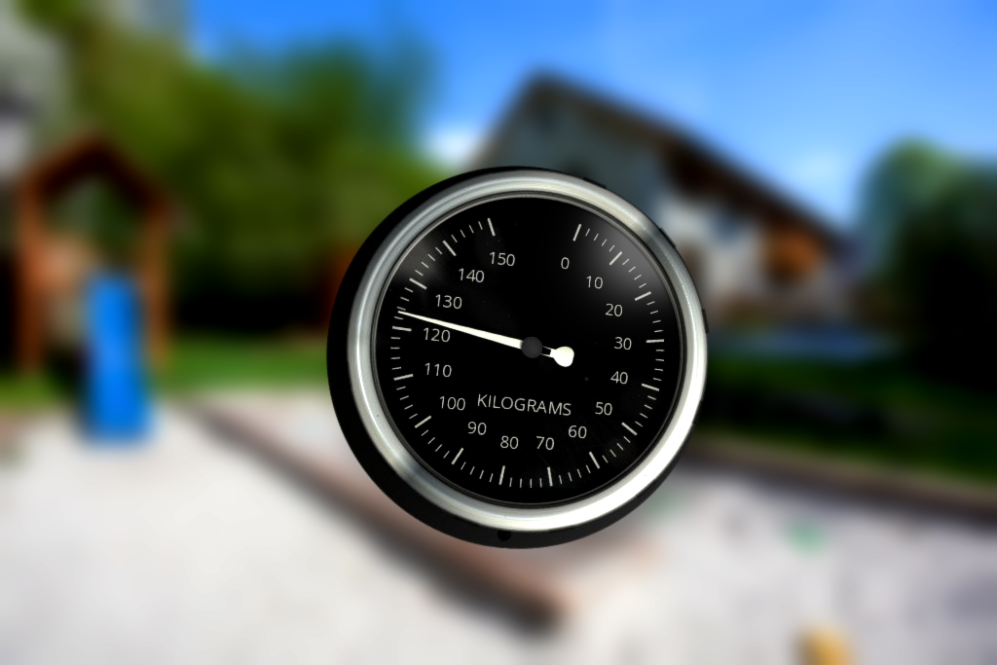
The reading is 123 kg
